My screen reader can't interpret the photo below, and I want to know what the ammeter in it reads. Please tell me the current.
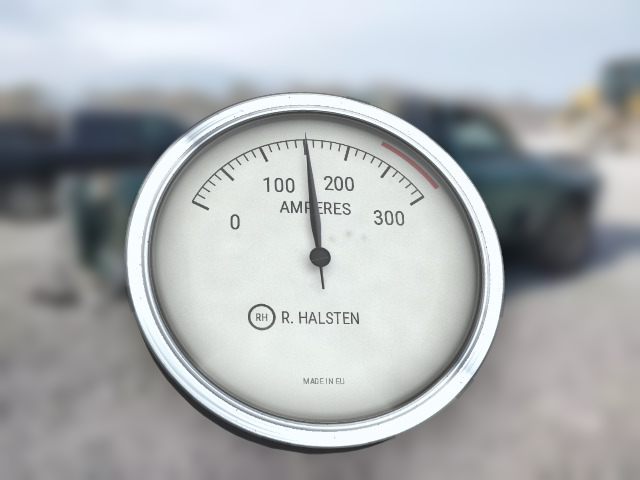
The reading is 150 A
